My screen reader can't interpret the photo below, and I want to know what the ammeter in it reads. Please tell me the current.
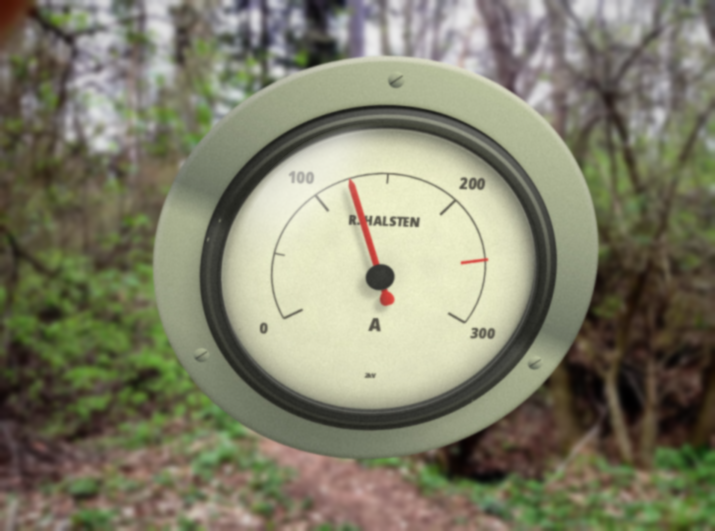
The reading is 125 A
